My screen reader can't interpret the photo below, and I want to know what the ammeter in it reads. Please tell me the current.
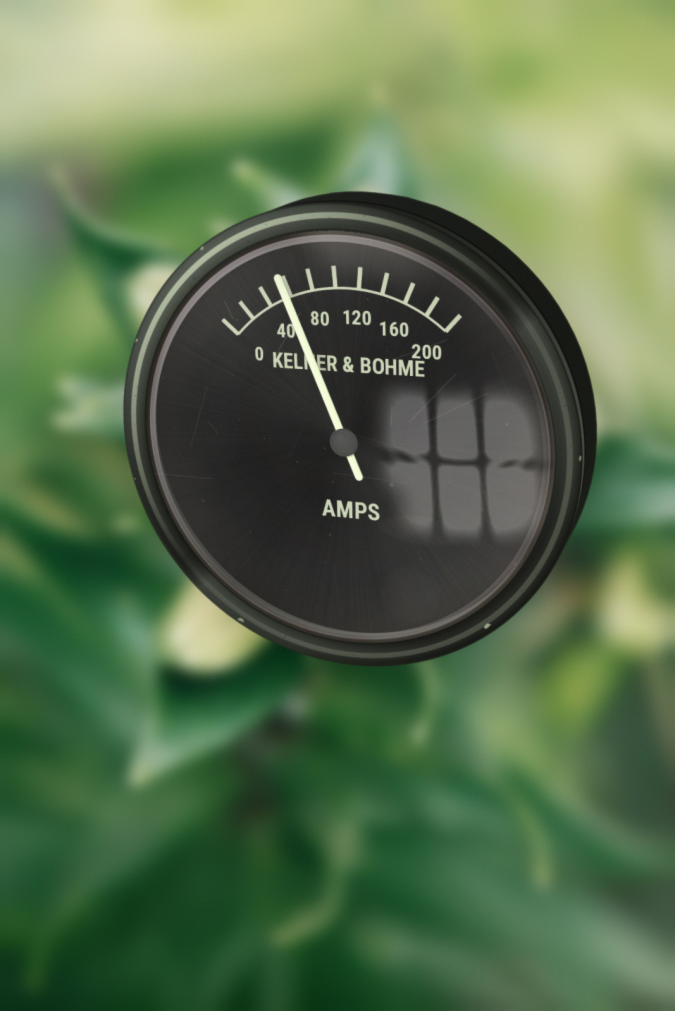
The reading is 60 A
